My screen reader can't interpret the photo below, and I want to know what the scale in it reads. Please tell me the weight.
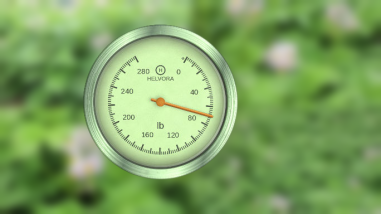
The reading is 70 lb
